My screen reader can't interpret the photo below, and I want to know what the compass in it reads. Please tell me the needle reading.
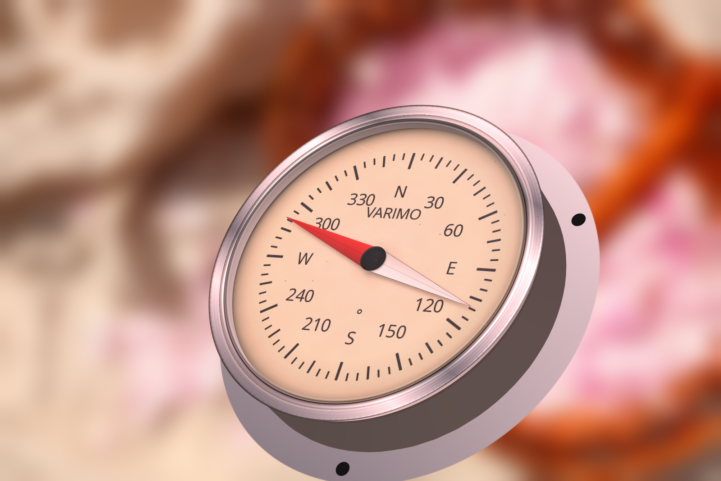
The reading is 290 °
